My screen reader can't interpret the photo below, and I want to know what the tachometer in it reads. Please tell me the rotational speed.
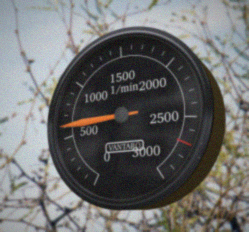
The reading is 600 rpm
